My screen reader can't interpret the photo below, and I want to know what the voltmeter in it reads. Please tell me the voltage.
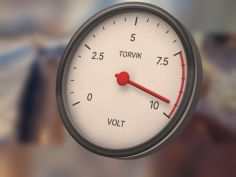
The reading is 9.5 V
